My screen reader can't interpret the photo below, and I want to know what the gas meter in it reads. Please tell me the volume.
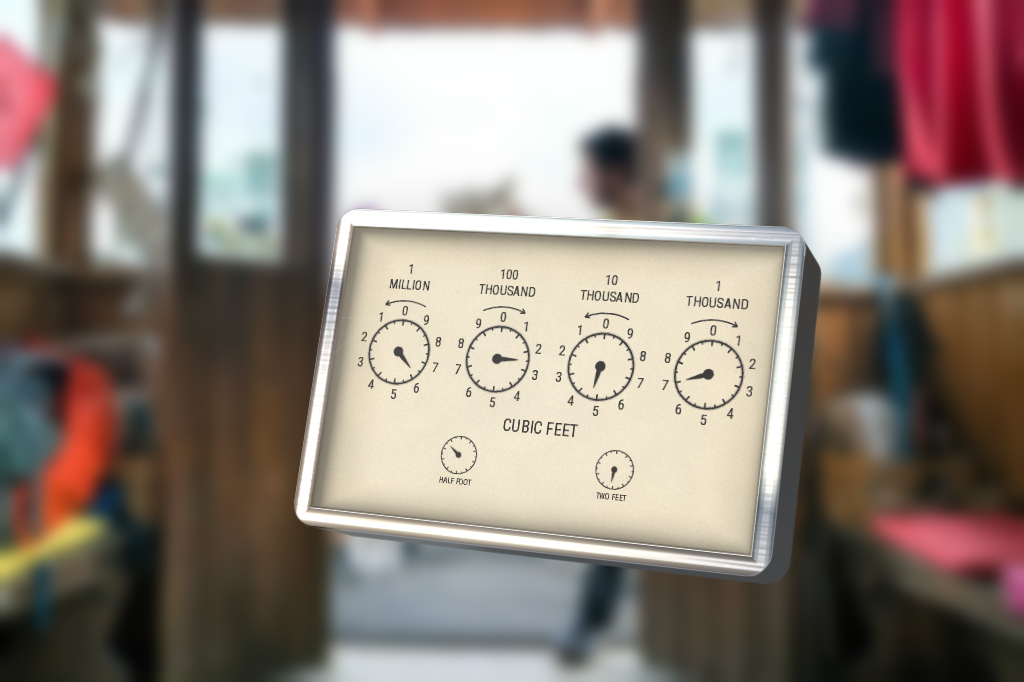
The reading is 624700 ft³
